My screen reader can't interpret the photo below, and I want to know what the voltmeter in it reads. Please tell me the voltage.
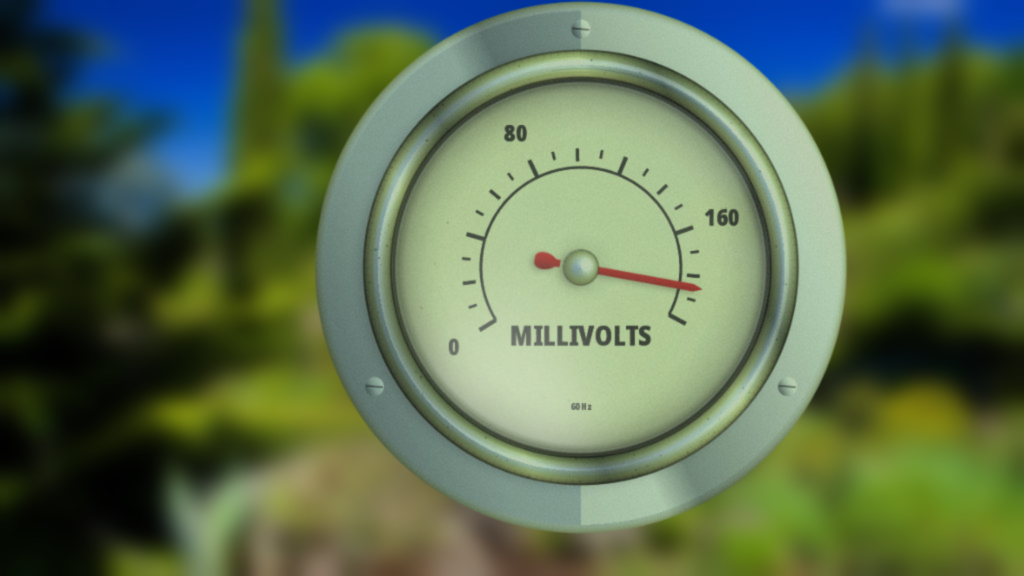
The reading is 185 mV
